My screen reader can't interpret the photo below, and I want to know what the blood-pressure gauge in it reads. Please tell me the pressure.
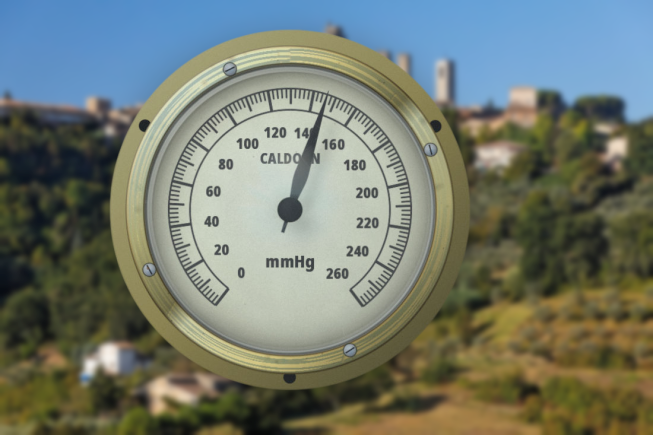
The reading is 146 mmHg
